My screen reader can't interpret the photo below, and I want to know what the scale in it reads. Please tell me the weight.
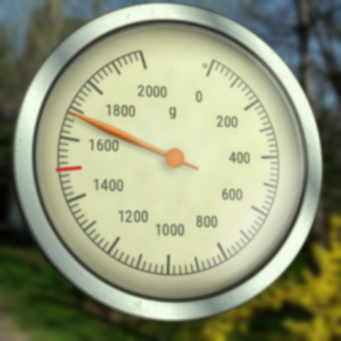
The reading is 1680 g
